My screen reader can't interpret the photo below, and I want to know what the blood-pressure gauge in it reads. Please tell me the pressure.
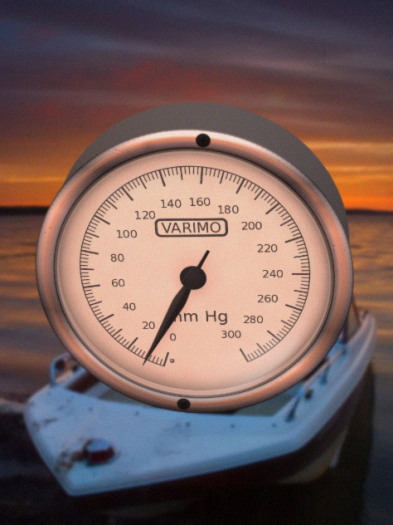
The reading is 10 mmHg
